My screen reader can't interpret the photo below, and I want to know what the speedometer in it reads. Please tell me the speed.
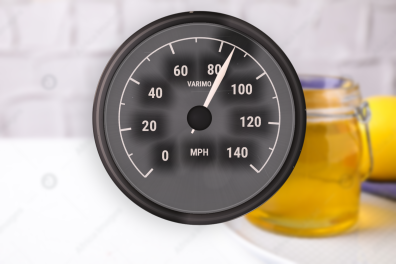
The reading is 85 mph
